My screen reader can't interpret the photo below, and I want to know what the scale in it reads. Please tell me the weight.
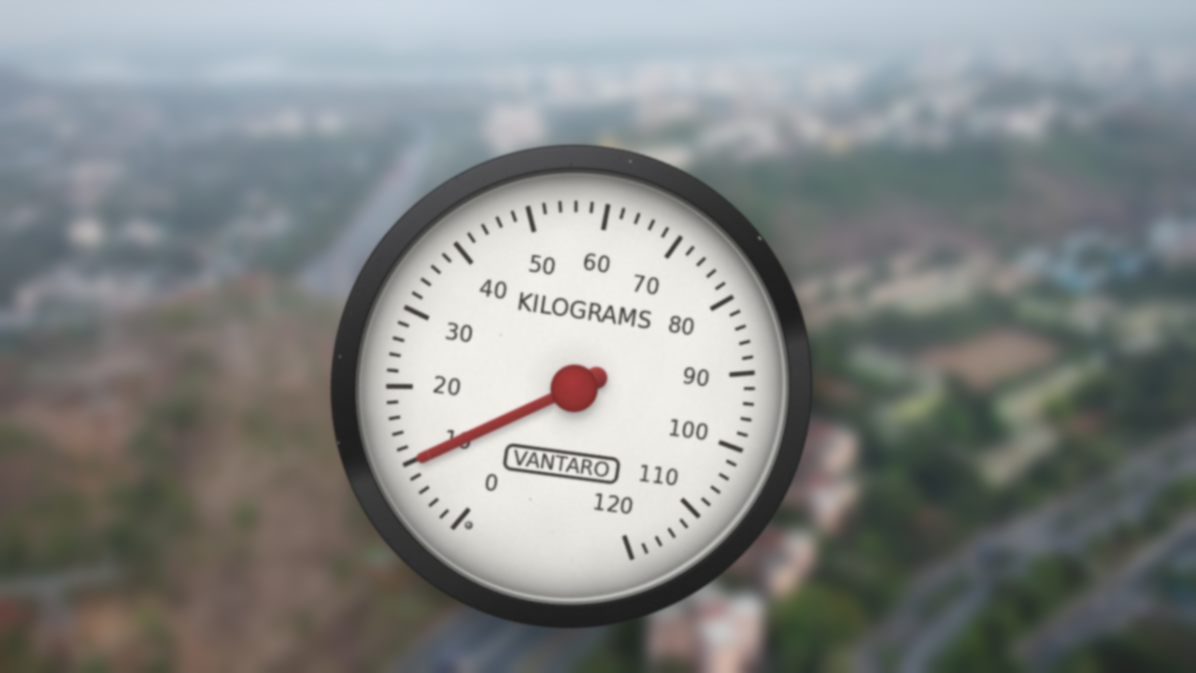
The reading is 10 kg
